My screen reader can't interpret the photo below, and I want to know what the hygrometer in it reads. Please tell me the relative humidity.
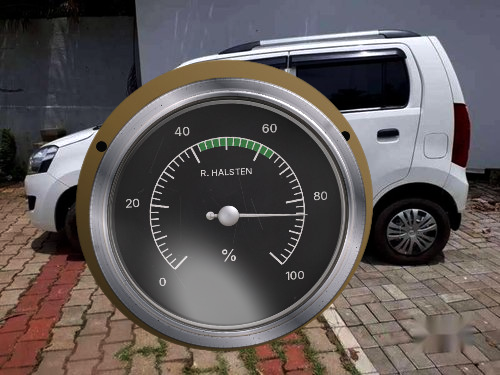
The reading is 84 %
